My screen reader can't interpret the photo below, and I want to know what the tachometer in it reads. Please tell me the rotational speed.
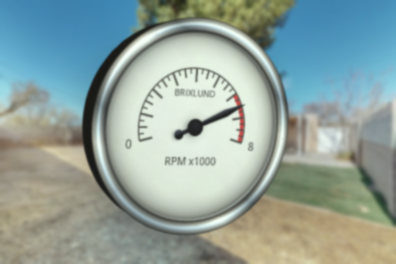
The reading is 6500 rpm
